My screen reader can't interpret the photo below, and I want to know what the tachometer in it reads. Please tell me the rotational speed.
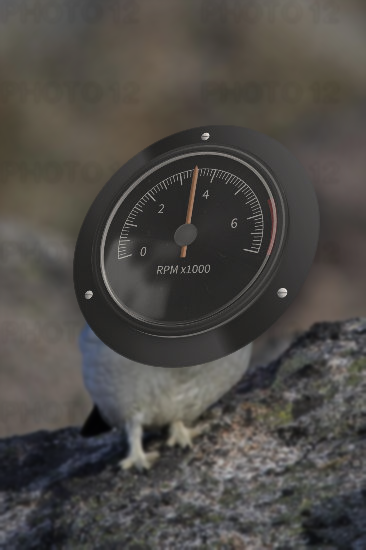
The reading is 3500 rpm
